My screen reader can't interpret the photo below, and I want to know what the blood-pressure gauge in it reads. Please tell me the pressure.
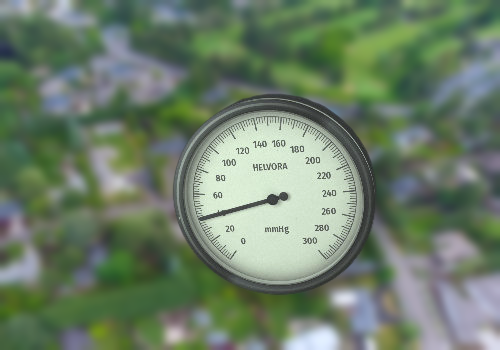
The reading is 40 mmHg
